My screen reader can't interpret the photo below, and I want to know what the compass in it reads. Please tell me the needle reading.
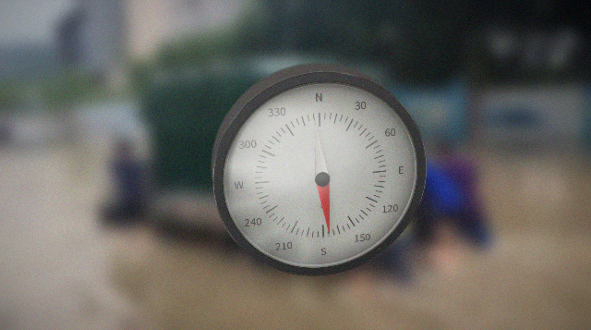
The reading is 175 °
